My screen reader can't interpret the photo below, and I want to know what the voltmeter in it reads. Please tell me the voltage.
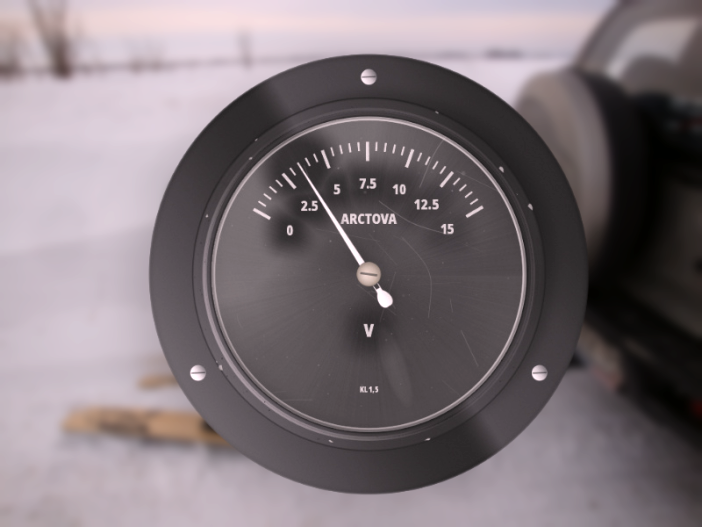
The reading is 3.5 V
